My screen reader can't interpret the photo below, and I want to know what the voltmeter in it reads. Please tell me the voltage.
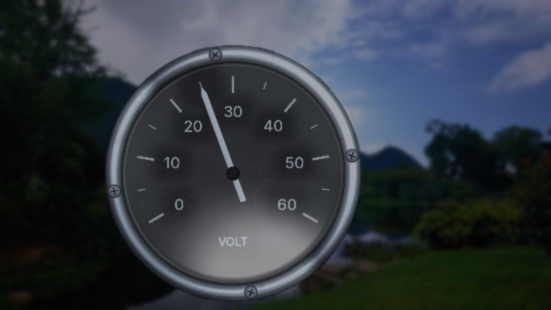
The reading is 25 V
